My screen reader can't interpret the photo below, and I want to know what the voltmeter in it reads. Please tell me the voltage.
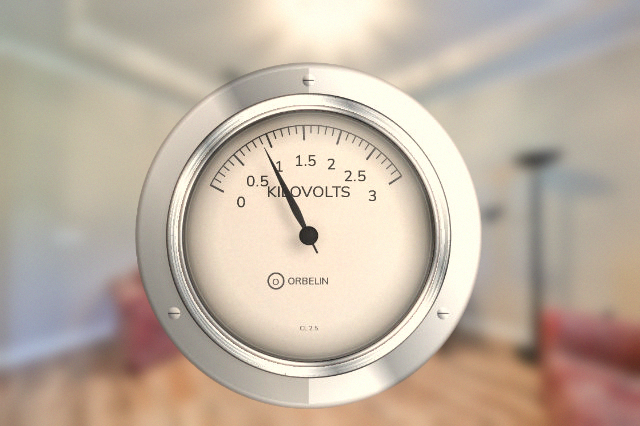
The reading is 0.9 kV
